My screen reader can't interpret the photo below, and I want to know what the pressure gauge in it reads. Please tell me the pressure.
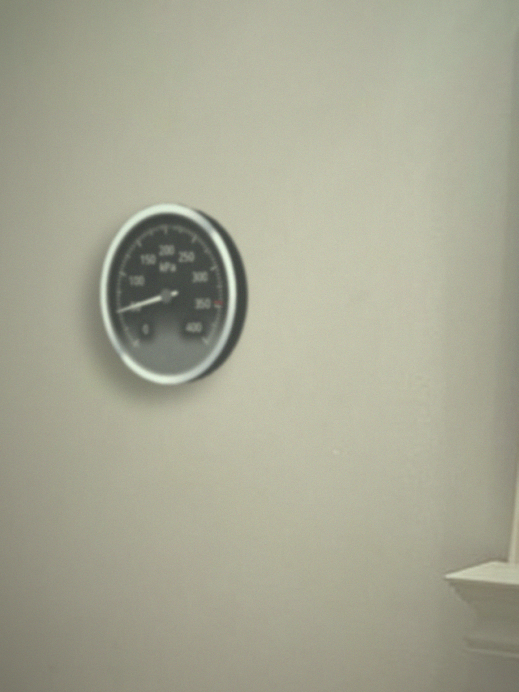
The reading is 50 kPa
